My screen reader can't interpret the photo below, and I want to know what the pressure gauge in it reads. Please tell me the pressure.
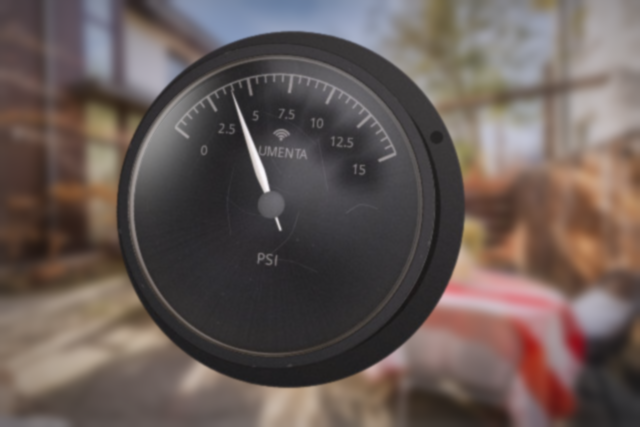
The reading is 4 psi
